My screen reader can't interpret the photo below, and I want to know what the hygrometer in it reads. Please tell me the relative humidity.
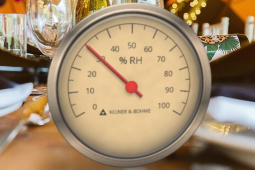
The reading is 30 %
